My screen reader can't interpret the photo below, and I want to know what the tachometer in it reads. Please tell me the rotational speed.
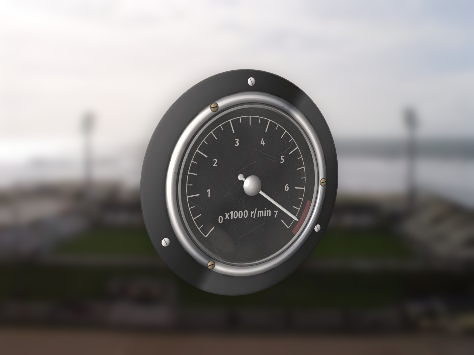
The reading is 6750 rpm
